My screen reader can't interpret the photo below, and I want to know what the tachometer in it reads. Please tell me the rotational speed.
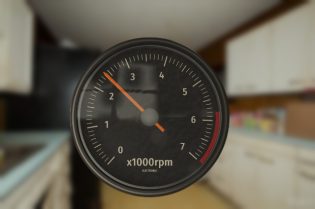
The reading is 2400 rpm
